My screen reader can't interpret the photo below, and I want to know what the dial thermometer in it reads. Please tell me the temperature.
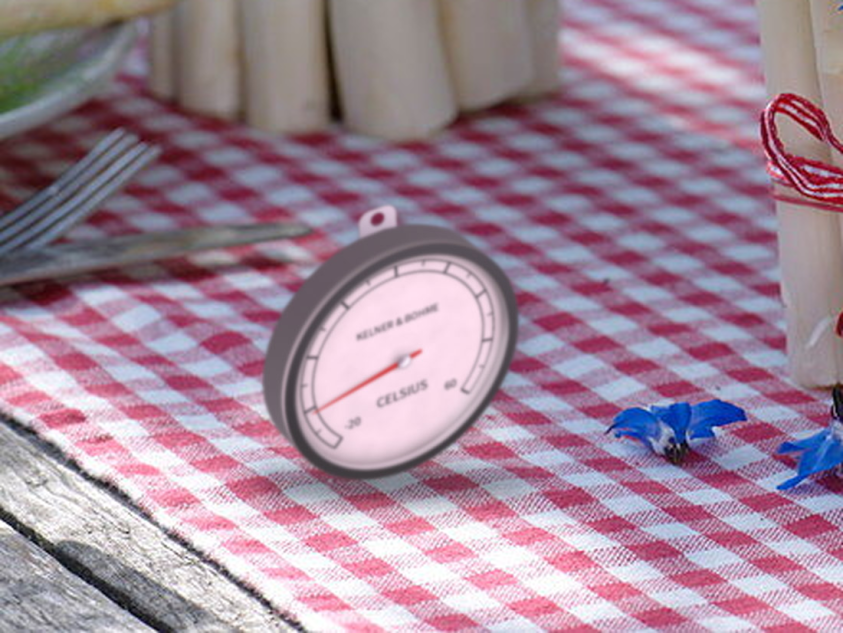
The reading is -10 °C
